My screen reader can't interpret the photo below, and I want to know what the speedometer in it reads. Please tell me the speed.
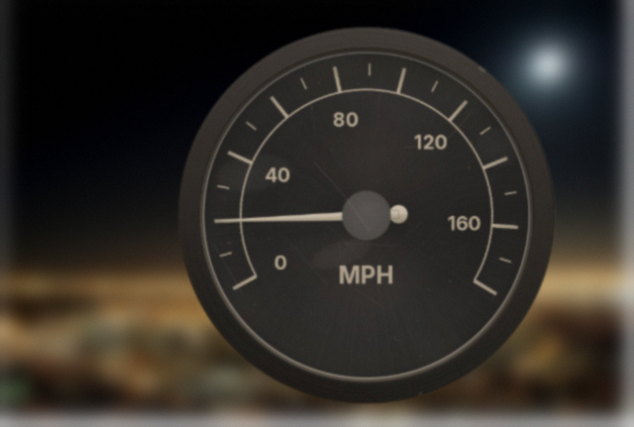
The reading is 20 mph
